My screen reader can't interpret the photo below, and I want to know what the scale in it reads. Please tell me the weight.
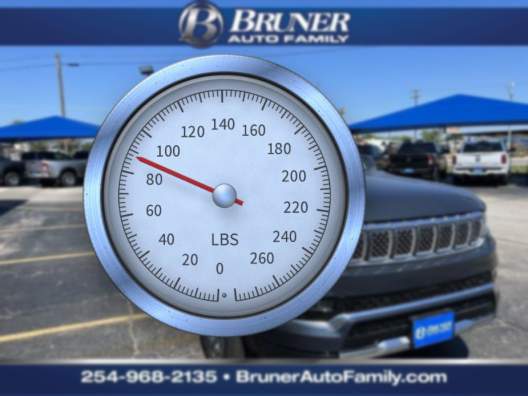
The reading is 88 lb
